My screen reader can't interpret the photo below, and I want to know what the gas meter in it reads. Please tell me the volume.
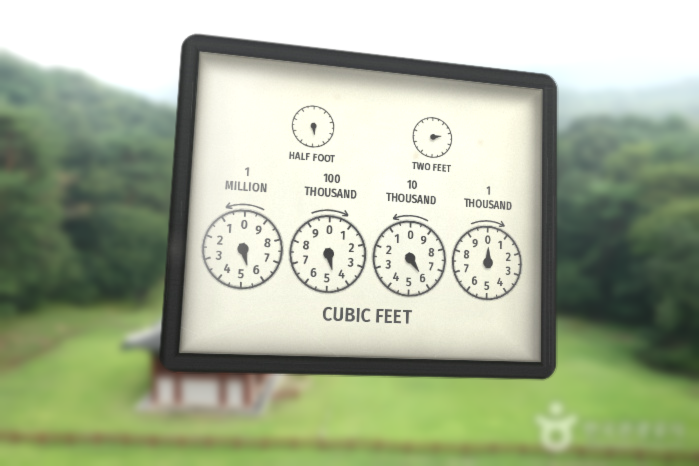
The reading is 546000 ft³
